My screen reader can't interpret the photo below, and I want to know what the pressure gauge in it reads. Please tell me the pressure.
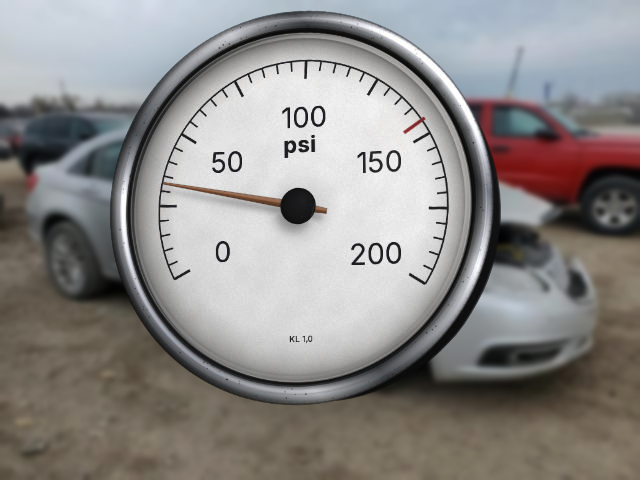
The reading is 32.5 psi
